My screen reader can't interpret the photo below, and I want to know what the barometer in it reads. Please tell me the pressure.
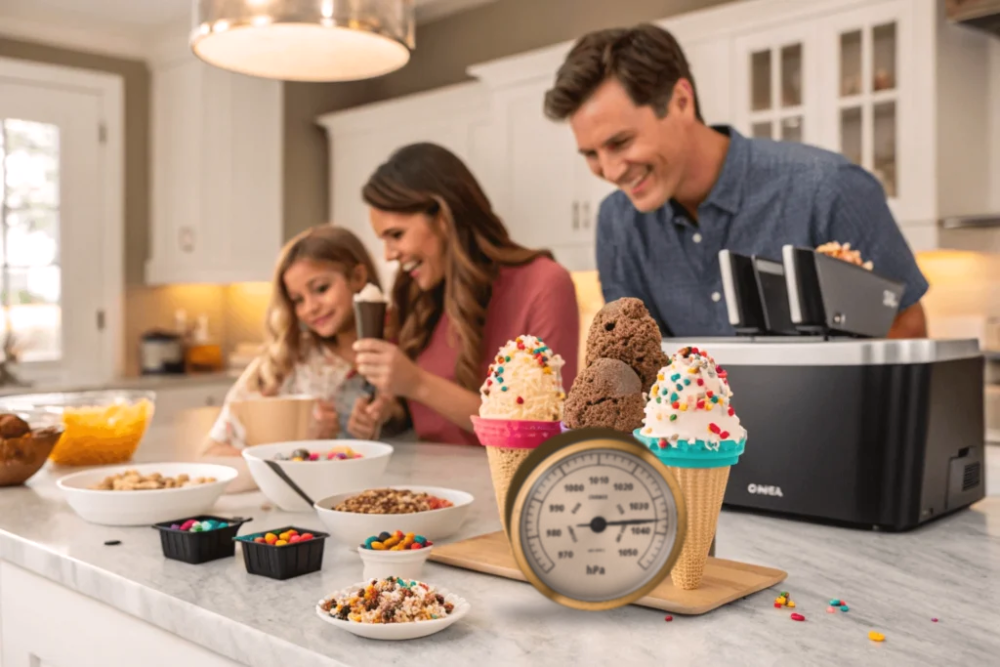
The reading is 1036 hPa
